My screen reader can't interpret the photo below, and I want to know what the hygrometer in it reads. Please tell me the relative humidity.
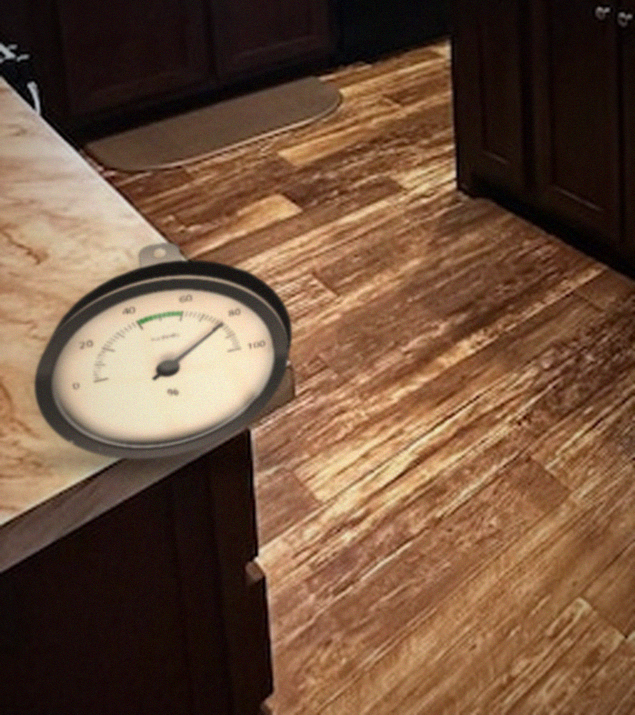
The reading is 80 %
